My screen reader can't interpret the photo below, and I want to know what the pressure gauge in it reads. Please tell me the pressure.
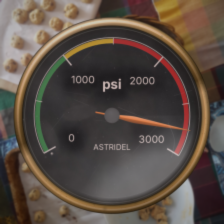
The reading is 2750 psi
